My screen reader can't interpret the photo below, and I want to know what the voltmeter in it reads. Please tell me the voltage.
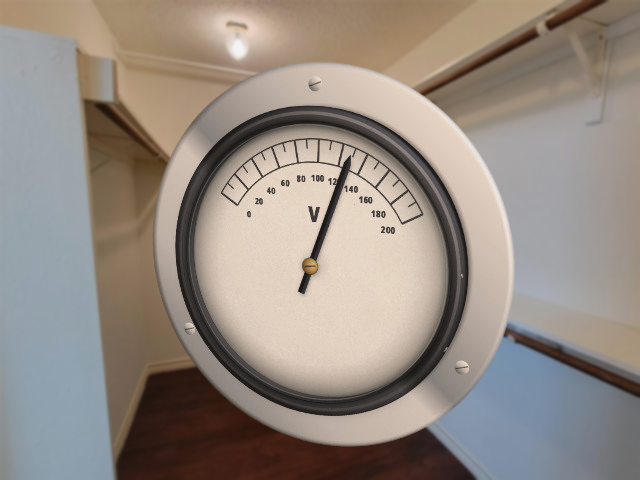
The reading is 130 V
